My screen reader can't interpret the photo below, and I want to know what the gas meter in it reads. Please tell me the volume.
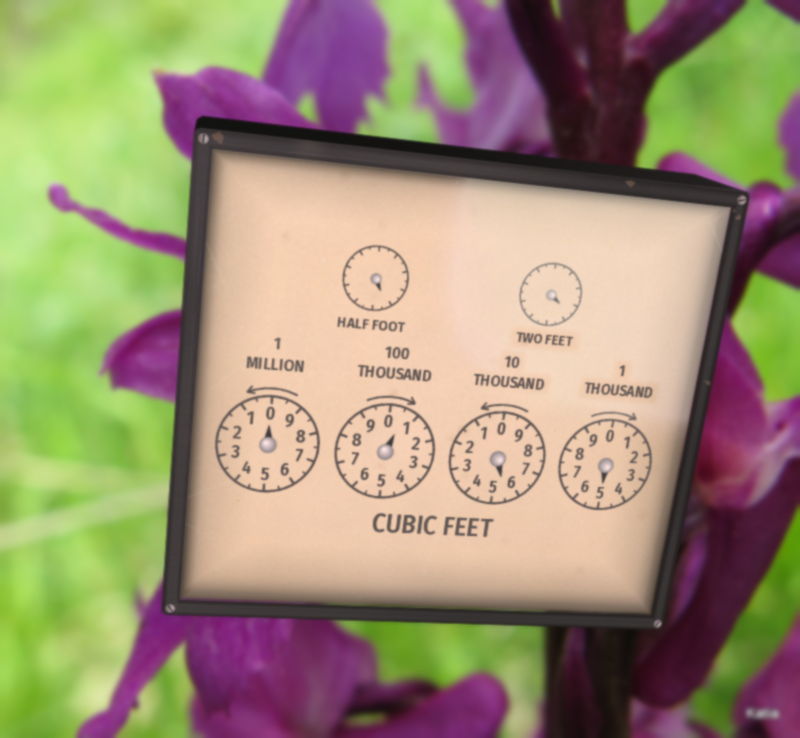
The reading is 5500 ft³
